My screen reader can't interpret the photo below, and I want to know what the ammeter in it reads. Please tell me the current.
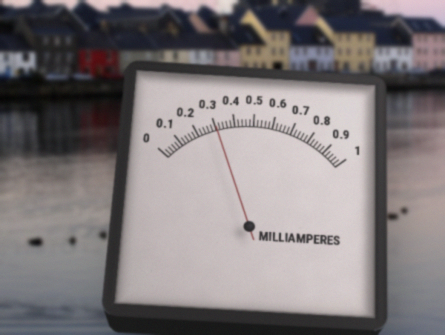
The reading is 0.3 mA
